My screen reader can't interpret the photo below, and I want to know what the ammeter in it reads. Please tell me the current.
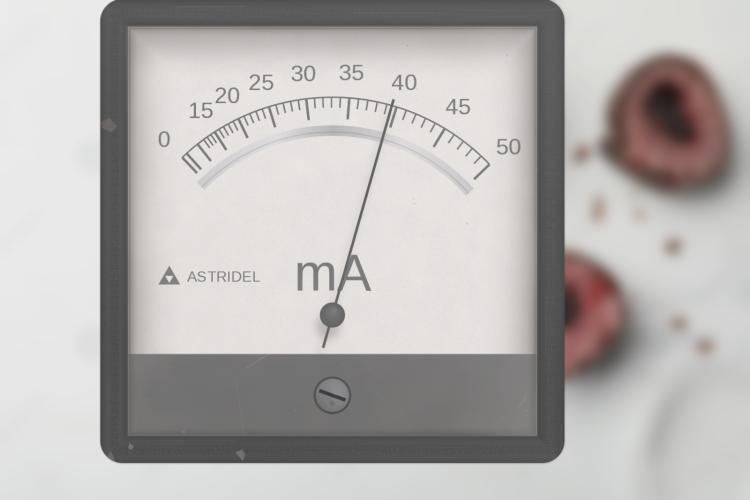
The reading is 39.5 mA
